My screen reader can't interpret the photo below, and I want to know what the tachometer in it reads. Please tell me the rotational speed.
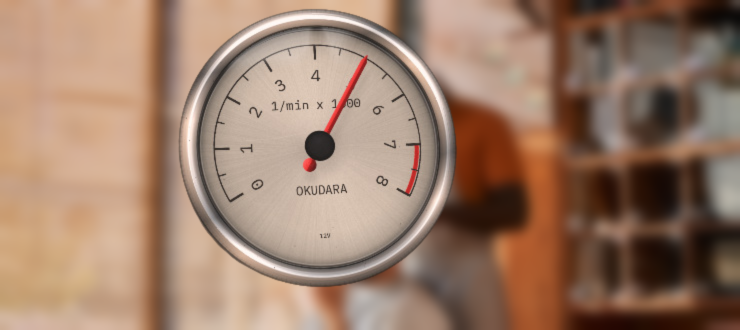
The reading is 5000 rpm
